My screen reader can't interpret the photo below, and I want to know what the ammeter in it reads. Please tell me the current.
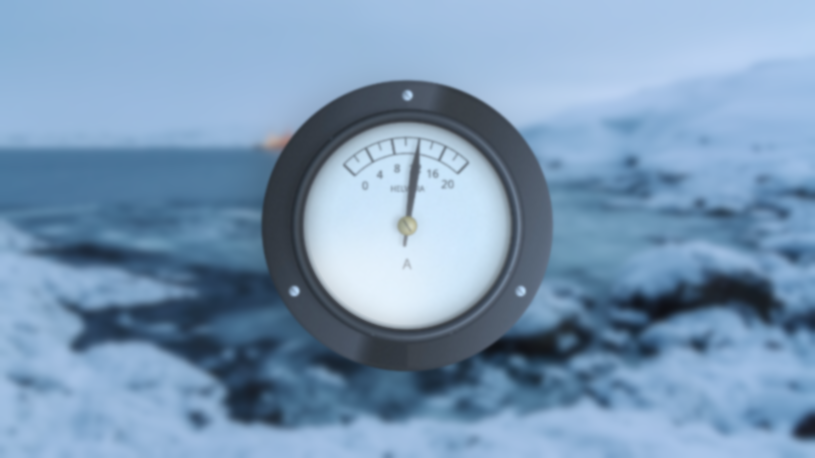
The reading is 12 A
